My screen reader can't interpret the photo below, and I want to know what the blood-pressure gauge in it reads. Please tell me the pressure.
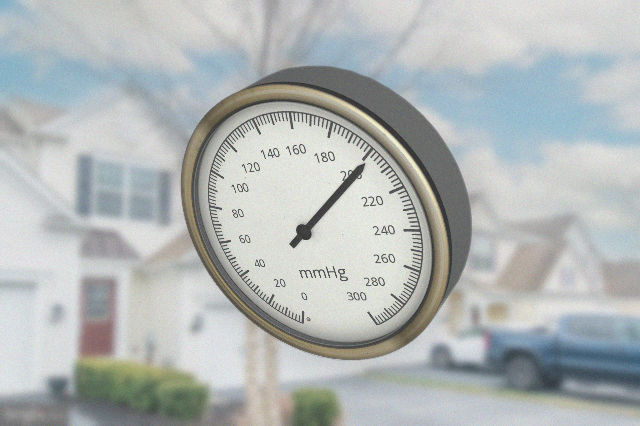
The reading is 202 mmHg
